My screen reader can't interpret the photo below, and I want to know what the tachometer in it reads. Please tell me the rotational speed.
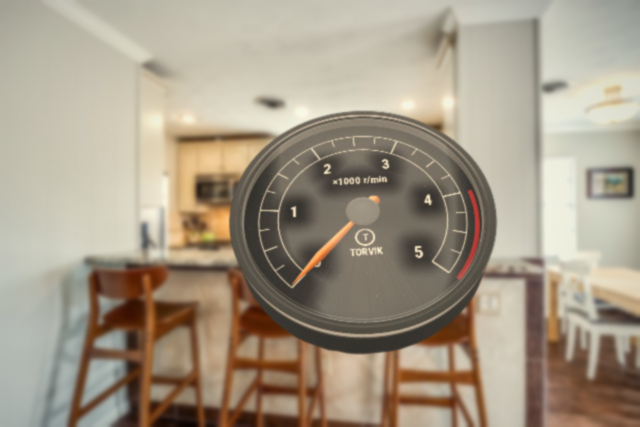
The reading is 0 rpm
